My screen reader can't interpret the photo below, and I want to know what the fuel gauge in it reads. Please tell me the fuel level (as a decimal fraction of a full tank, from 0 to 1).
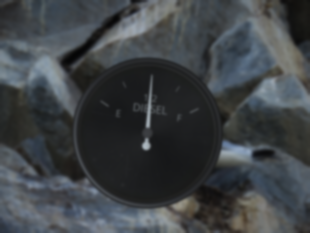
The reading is 0.5
